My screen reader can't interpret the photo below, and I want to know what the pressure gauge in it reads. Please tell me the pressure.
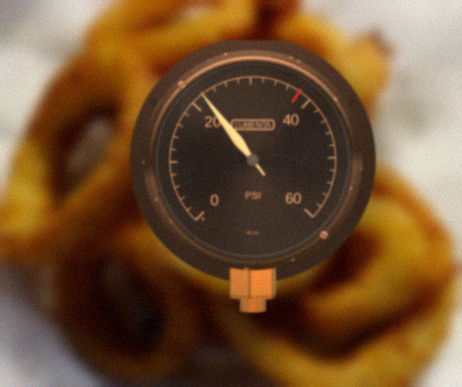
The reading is 22 psi
